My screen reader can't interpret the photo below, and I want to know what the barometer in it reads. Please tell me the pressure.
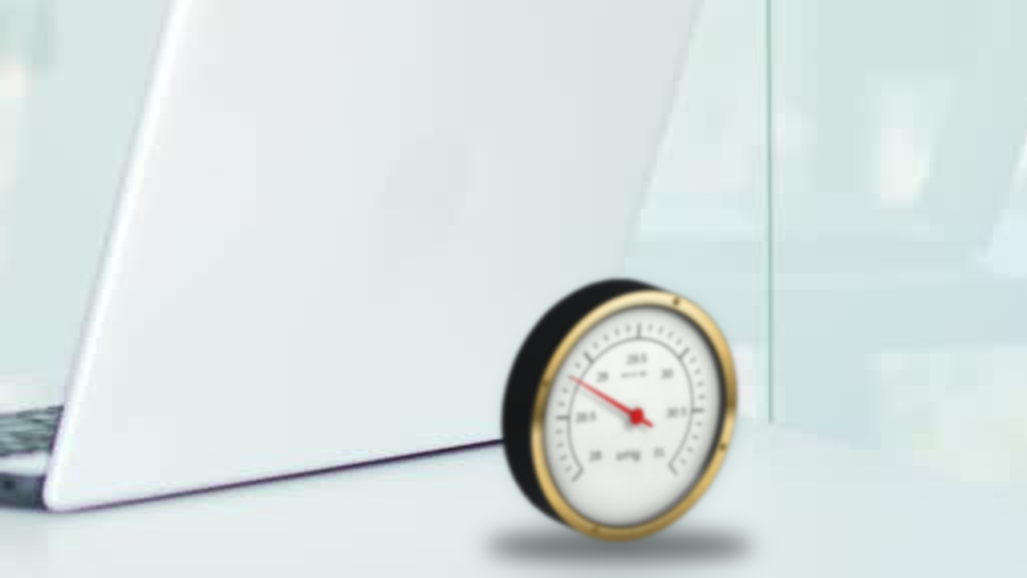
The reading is 28.8 inHg
